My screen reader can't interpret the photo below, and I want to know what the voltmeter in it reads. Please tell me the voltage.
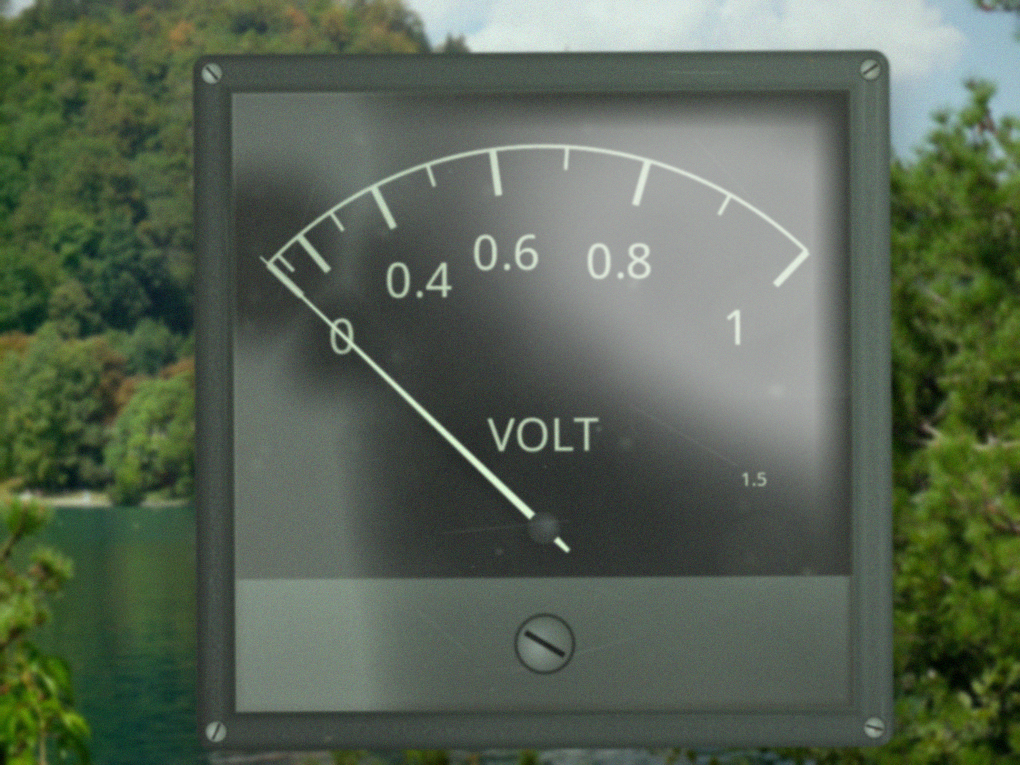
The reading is 0 V
